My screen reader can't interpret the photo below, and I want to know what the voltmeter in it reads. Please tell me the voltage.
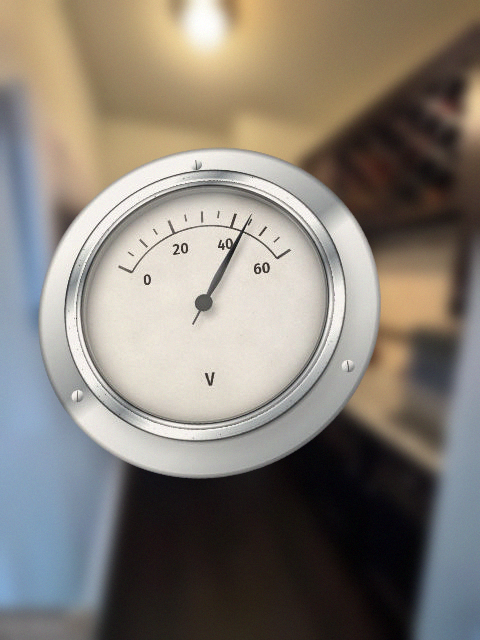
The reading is 45 V
